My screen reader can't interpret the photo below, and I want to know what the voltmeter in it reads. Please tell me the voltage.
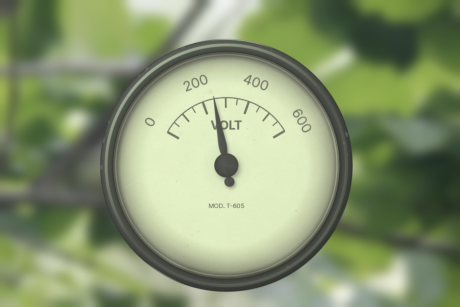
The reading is 250 V
